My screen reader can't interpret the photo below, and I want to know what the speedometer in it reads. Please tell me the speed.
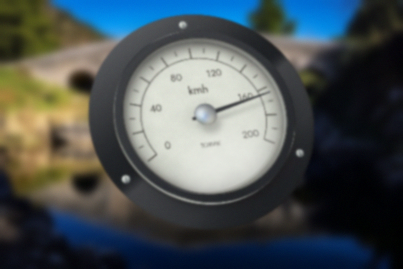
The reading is 165 km/h
